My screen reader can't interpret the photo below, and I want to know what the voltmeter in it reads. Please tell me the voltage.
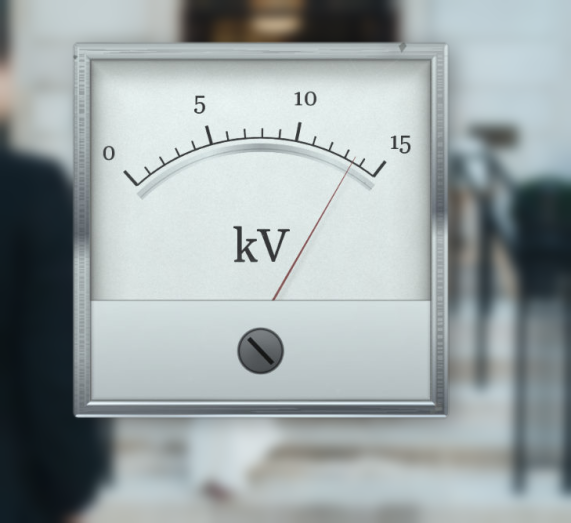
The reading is 13.5 kV
